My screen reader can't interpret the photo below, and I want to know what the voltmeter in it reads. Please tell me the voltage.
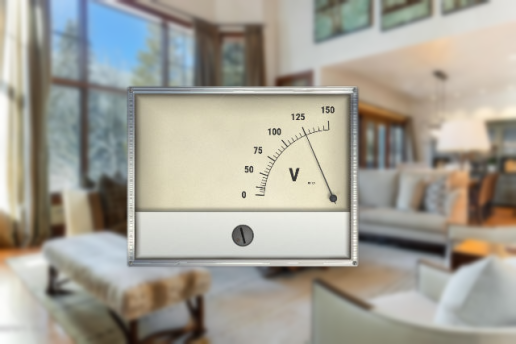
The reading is 125 V
